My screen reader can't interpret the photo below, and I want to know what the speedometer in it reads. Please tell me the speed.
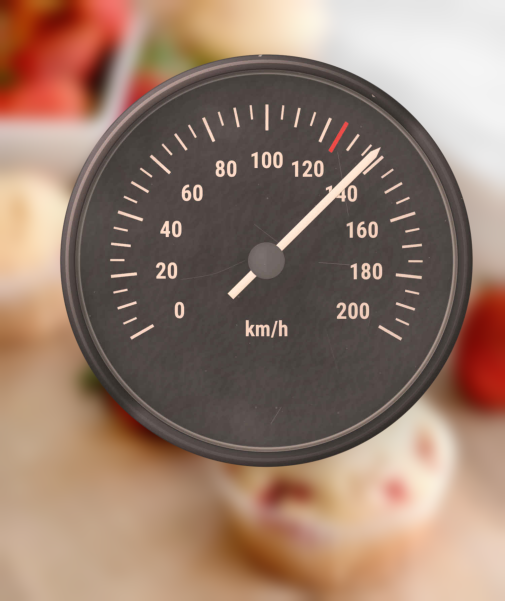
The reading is 137.5 km/h
